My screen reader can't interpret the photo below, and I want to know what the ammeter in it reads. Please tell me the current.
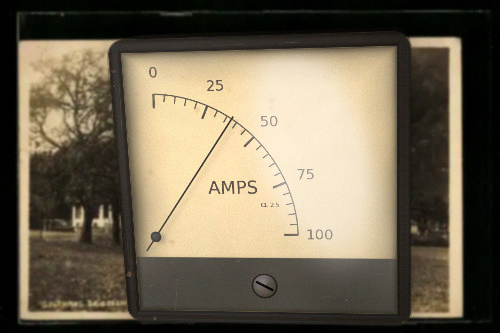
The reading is 37.5 A
